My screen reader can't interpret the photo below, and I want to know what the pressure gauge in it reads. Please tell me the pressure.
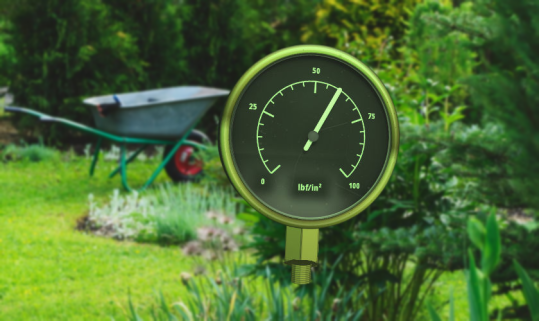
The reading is 60 psi
